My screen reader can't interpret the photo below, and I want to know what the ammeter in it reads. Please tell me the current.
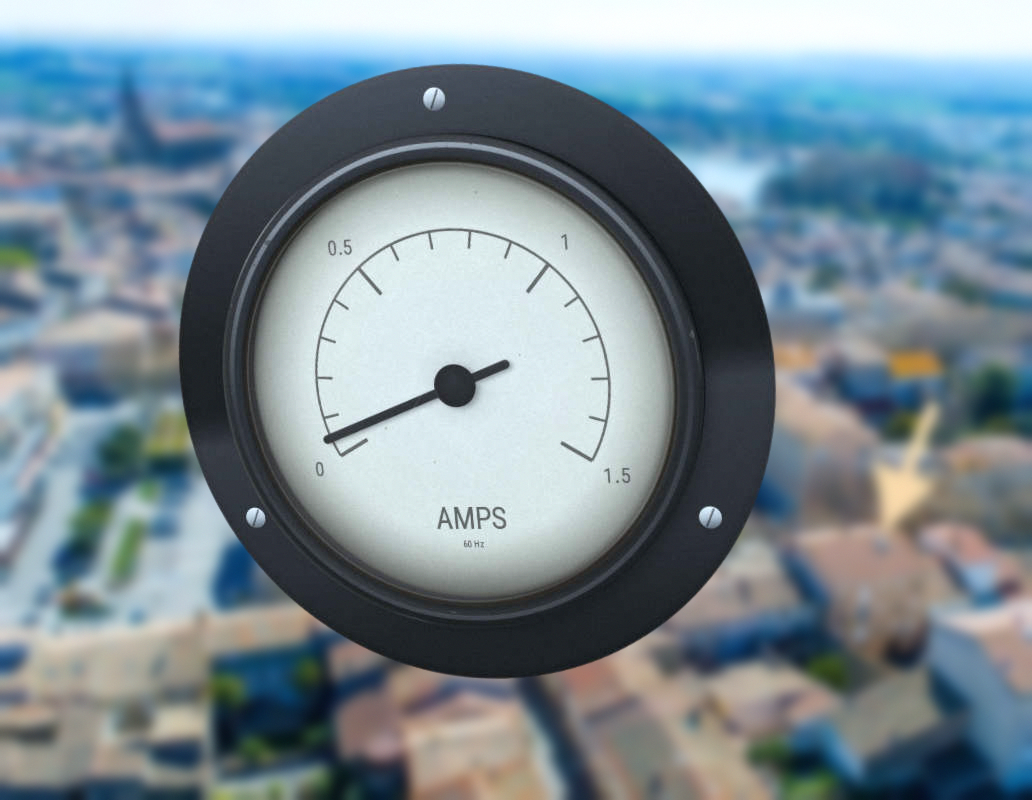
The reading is 0.05 A
